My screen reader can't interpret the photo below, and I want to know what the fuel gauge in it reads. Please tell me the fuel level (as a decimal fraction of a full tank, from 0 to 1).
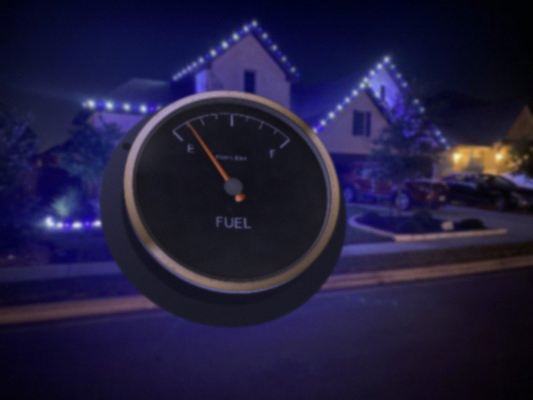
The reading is 0.125
